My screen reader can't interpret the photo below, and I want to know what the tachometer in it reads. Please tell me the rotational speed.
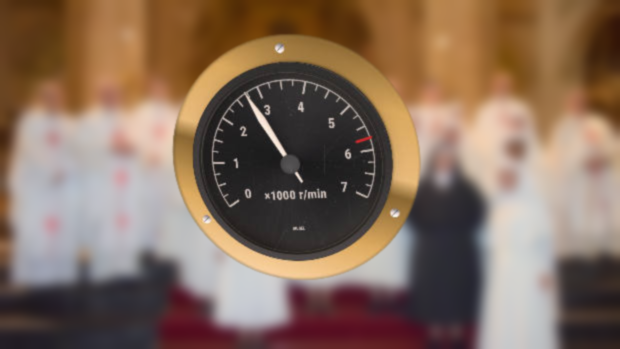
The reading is 2750 rpm
